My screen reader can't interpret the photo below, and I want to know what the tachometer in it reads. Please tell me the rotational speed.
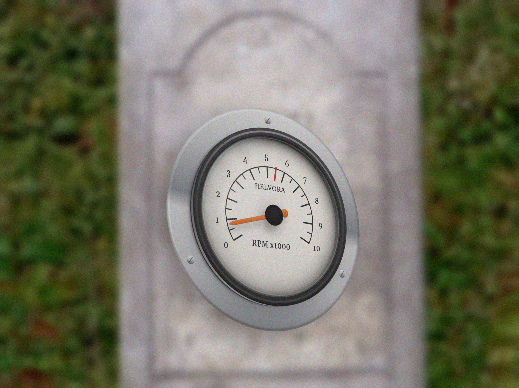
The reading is 750 rpm
